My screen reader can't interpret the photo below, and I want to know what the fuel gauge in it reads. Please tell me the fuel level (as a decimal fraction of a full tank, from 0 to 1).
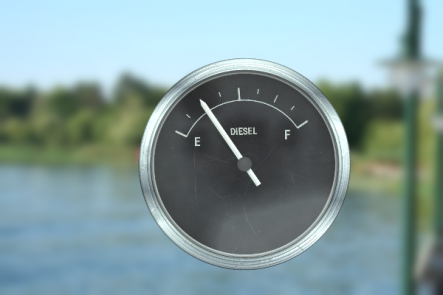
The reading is 0.25
